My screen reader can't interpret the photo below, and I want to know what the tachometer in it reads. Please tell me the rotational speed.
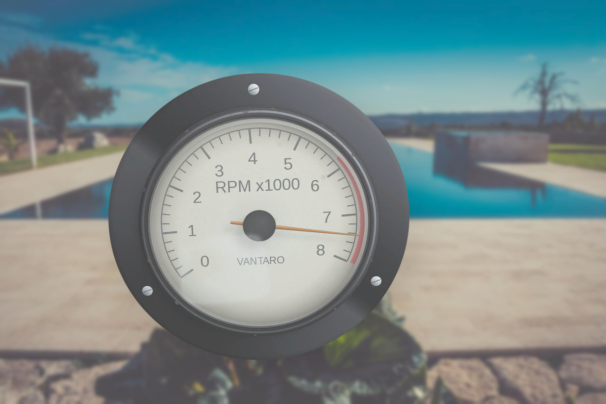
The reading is 7400 rpm
